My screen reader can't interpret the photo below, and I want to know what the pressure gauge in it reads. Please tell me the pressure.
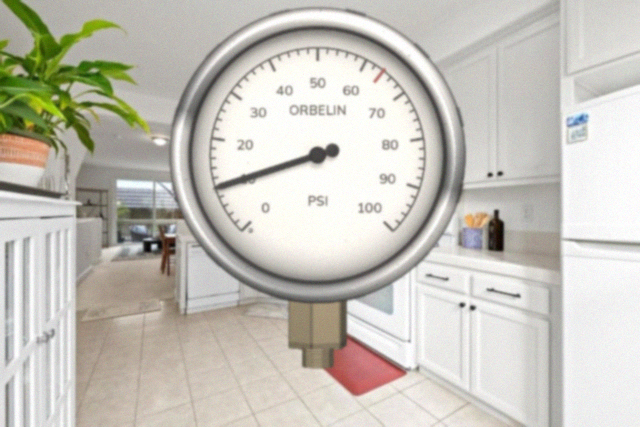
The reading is 10 psi
